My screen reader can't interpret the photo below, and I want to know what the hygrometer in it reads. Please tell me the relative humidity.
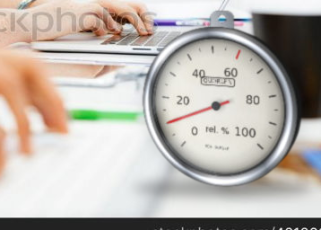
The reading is 10 %
